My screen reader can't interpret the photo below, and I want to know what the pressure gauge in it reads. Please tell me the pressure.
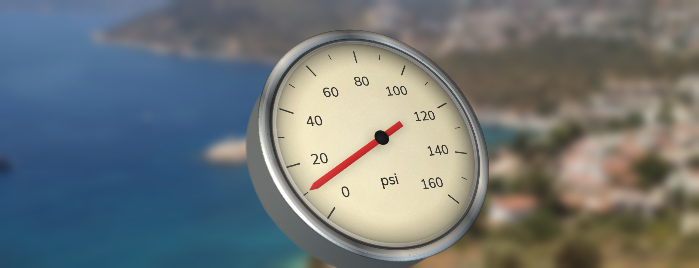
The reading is 10 psi
